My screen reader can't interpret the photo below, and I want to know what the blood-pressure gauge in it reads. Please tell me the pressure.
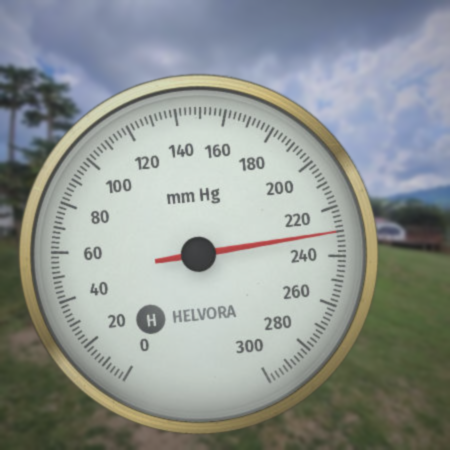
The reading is 230 mmHg
